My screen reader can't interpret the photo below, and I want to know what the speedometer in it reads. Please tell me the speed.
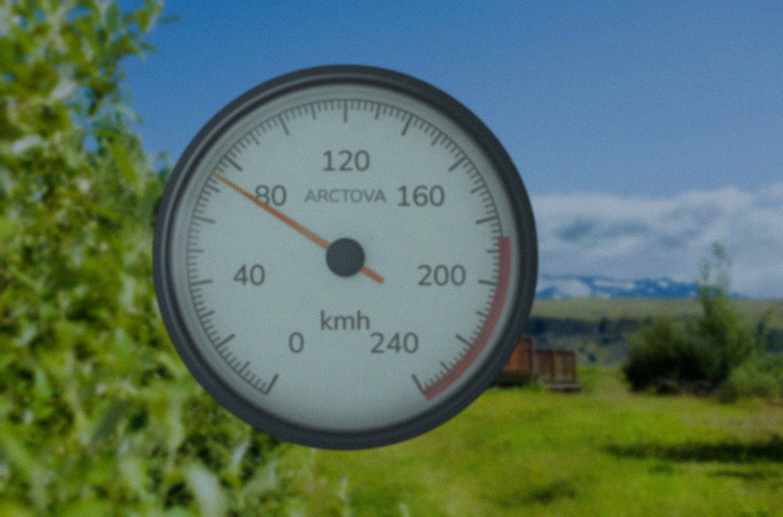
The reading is 74 km/h
